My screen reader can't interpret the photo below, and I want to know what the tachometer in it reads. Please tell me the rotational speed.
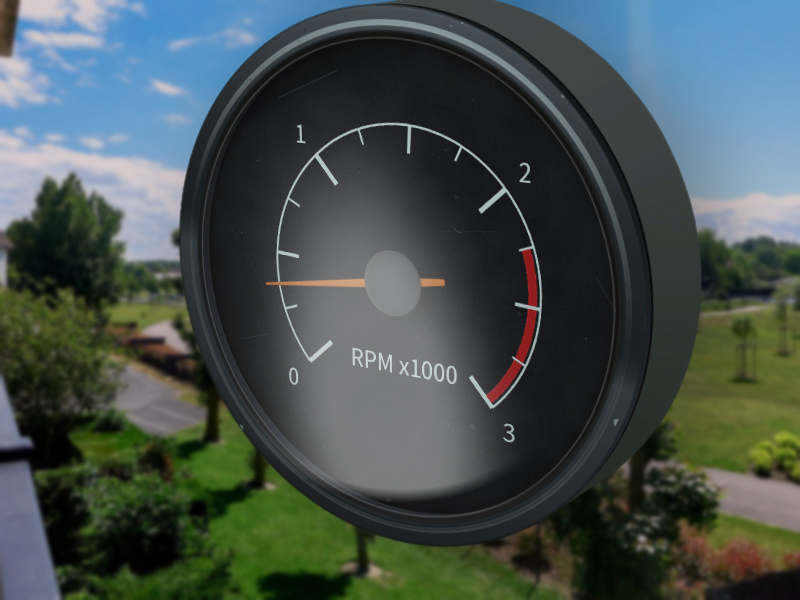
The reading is 375 rpm
